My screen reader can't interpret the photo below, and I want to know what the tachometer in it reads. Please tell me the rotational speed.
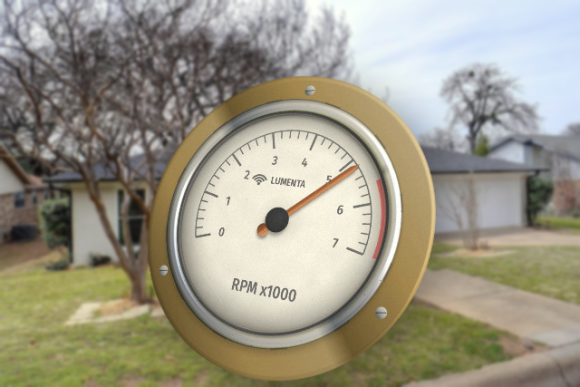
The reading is 5200 rpm
